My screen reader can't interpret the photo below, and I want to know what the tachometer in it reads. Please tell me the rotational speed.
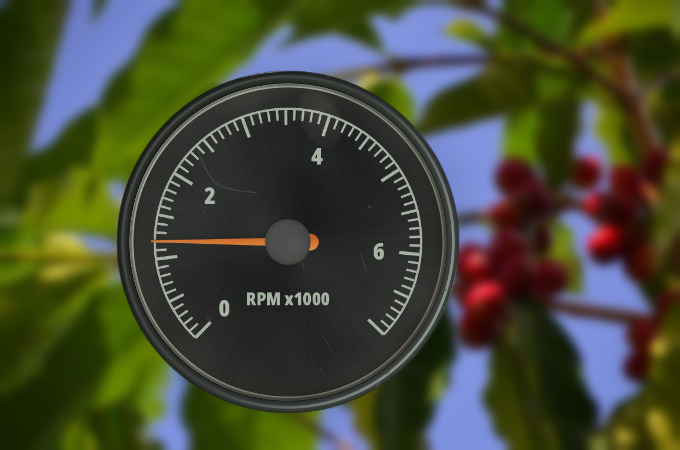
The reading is 1200 rpm
